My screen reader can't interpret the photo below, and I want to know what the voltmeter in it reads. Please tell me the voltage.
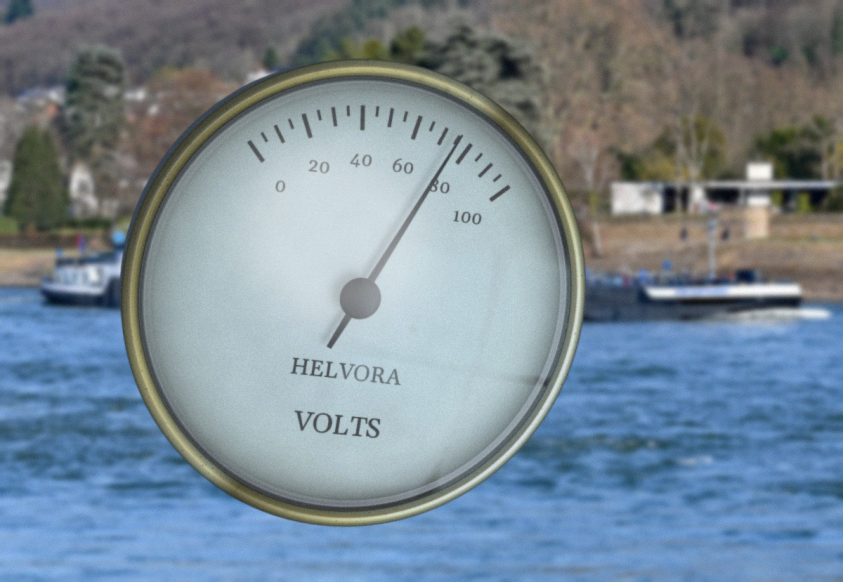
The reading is 75 V
